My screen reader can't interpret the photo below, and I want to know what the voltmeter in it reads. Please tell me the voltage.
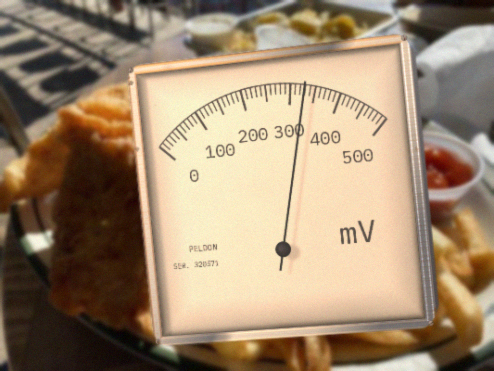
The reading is 330 mV
